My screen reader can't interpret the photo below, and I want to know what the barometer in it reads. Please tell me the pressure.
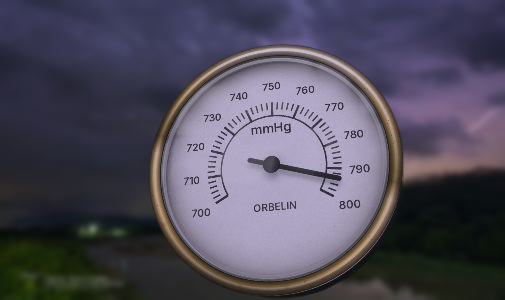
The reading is 794 mmHg
